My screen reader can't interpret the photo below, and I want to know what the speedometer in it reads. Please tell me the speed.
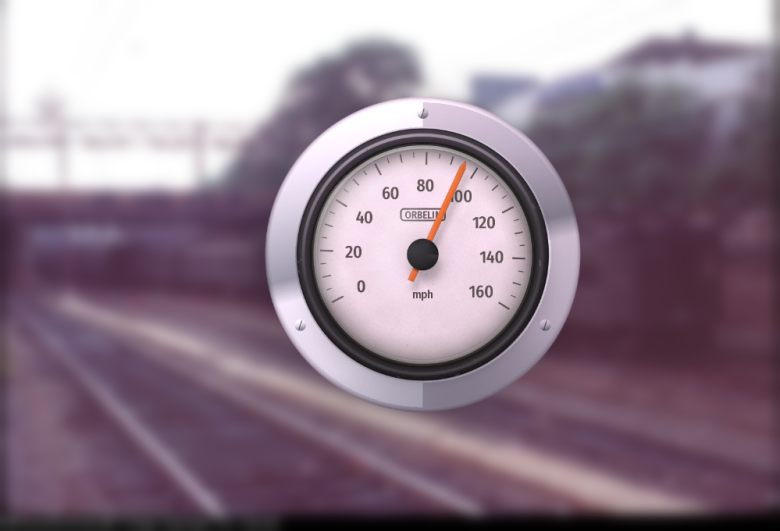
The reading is 95 mph
